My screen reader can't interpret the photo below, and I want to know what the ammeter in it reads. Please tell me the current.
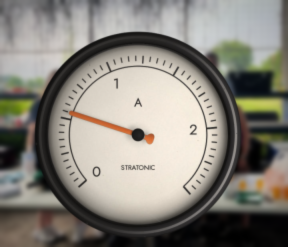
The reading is 0.55 A
